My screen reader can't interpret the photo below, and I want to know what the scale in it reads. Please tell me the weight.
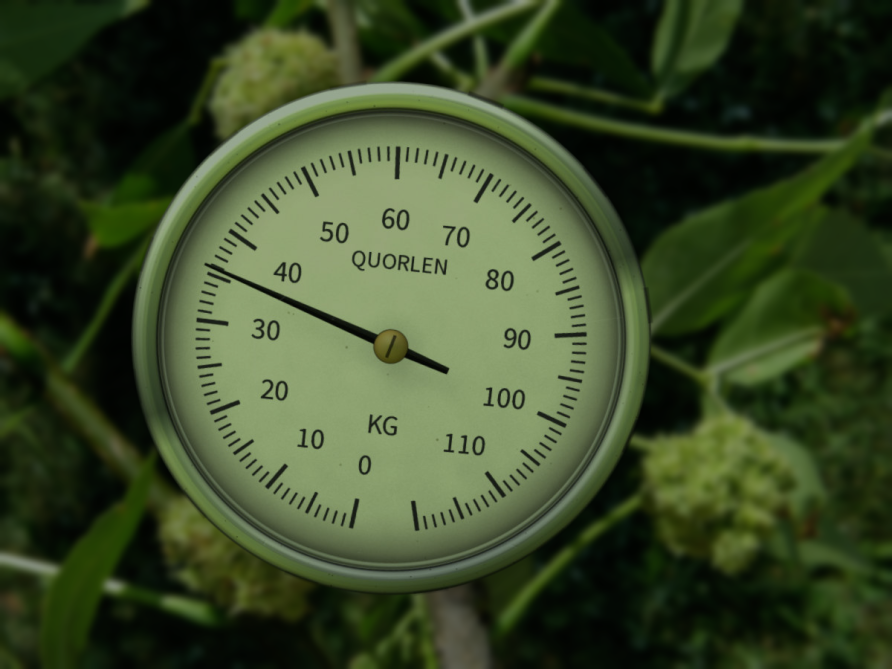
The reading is 36 kg
